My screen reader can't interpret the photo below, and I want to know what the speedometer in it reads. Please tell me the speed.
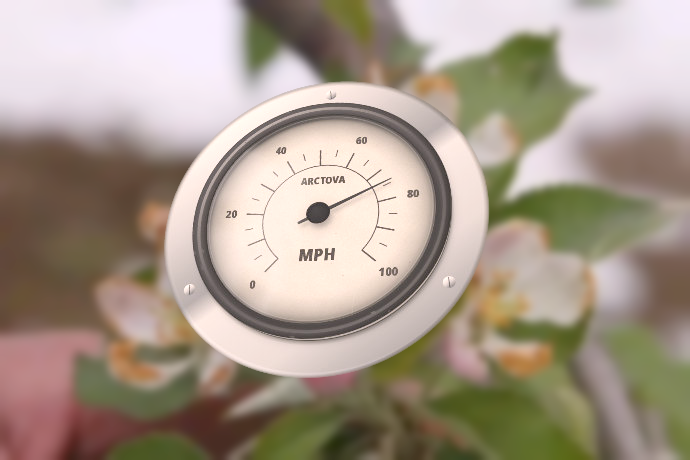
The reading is 75 mph
